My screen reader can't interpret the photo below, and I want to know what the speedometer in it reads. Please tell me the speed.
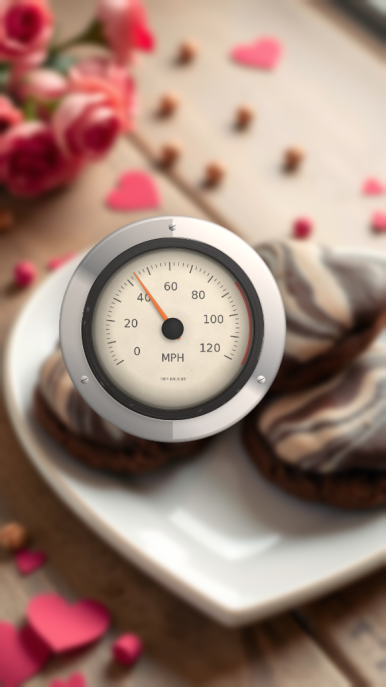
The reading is 44 mph
